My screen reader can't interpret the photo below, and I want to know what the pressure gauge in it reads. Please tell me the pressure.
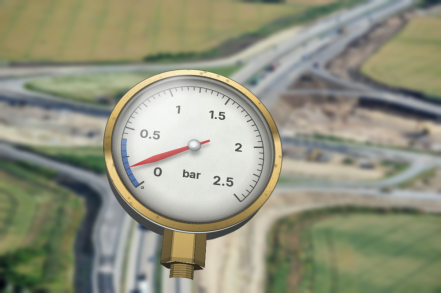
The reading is 0.15 bar
